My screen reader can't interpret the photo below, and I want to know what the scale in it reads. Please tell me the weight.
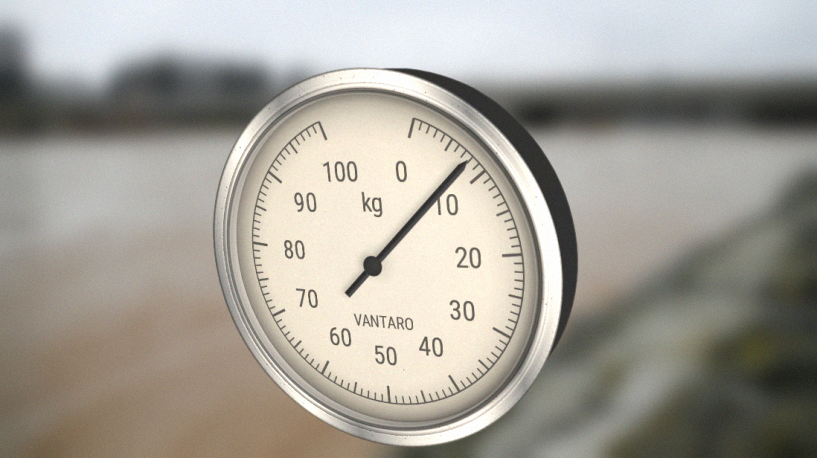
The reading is 8 kg
